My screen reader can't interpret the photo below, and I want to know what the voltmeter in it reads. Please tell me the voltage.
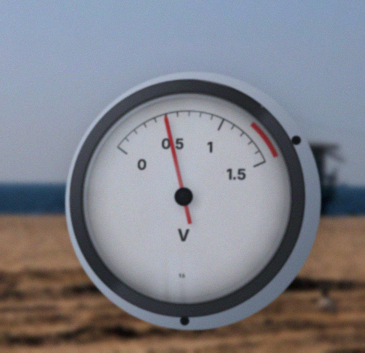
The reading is 0.5 V
